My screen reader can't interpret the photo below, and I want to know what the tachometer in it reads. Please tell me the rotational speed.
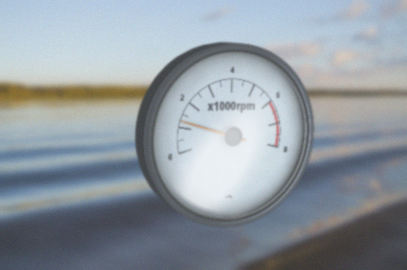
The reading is 1250 rpm
